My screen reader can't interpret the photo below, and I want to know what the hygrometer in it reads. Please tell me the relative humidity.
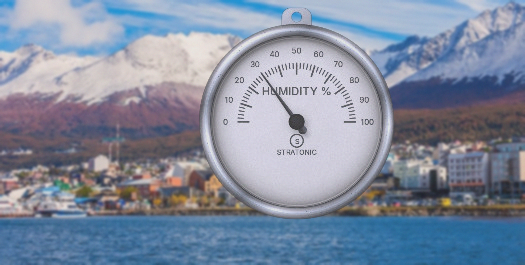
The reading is 30 %
